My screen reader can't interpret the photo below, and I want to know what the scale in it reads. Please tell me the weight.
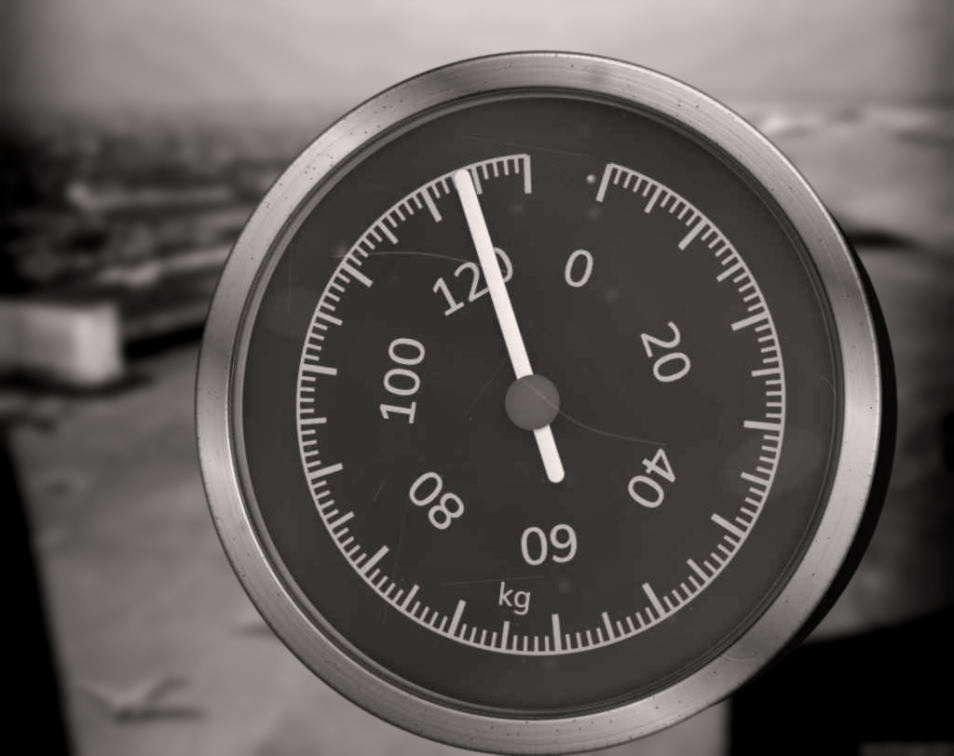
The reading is 124 kg
